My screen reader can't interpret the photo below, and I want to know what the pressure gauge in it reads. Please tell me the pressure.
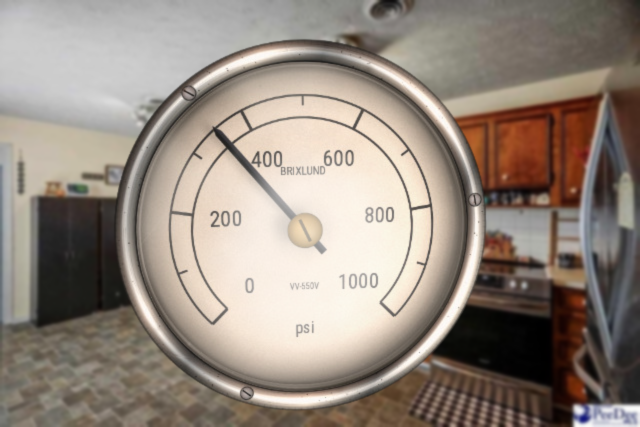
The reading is 350 psi
